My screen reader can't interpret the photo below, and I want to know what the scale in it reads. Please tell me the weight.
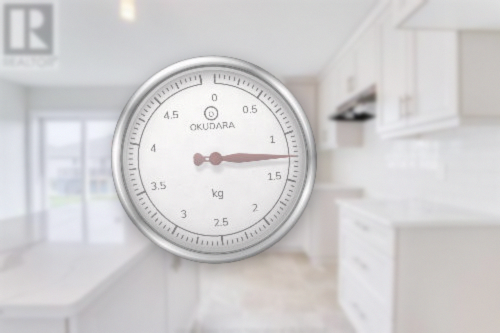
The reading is 1.25 kg
